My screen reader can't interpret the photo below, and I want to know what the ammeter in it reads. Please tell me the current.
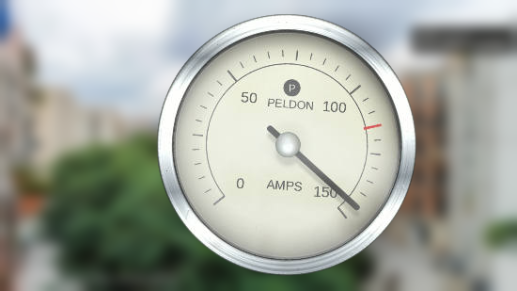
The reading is 145 A
